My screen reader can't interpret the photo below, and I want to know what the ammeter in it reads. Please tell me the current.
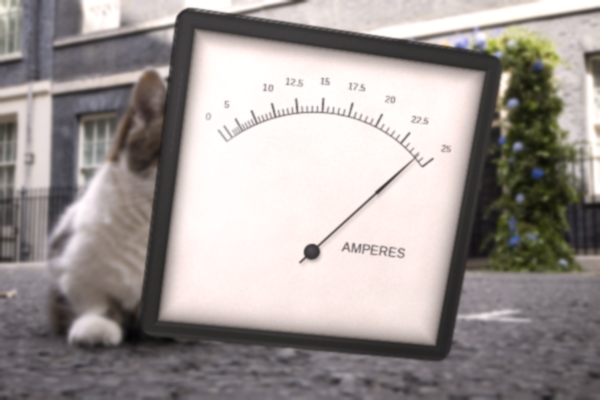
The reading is 24 A
